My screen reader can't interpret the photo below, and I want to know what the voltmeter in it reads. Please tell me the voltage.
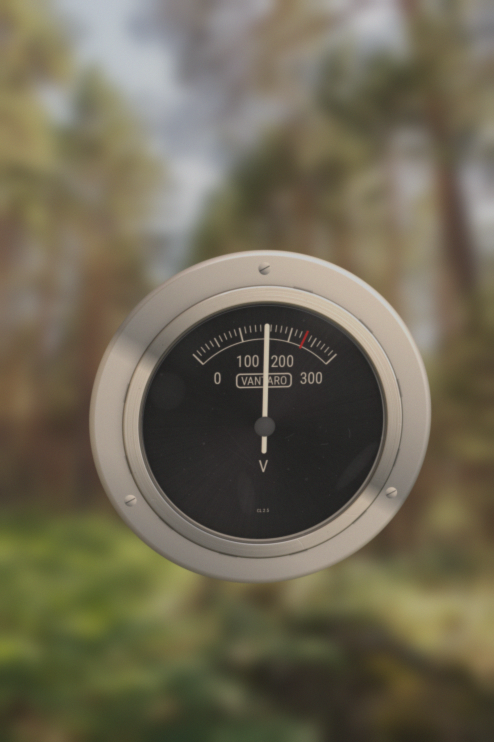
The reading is 150 V
